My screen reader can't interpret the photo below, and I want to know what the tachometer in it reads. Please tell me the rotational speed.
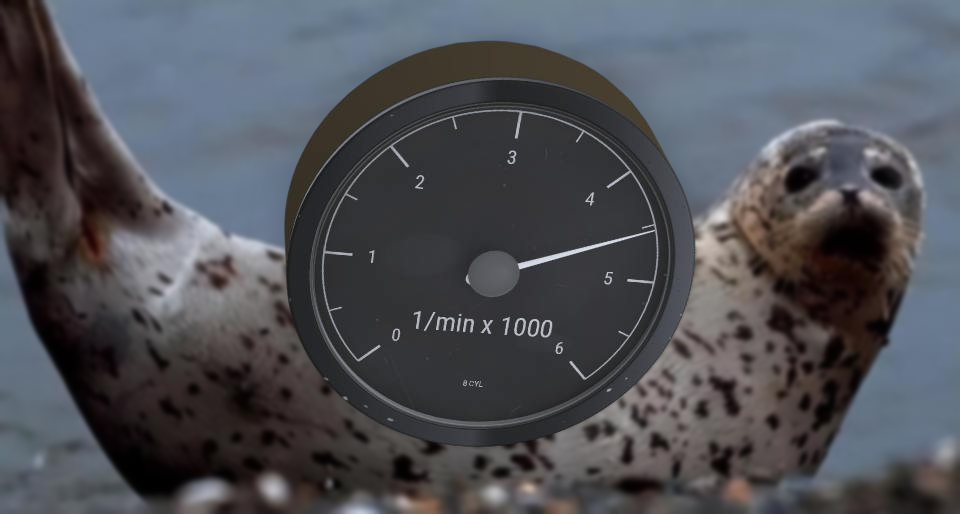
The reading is 4500 rpm
